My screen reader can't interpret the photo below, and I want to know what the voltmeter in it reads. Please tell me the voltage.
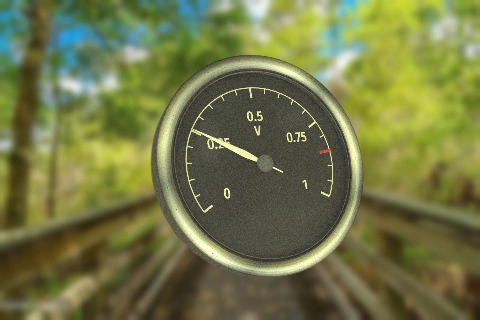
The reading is 0.25 V
